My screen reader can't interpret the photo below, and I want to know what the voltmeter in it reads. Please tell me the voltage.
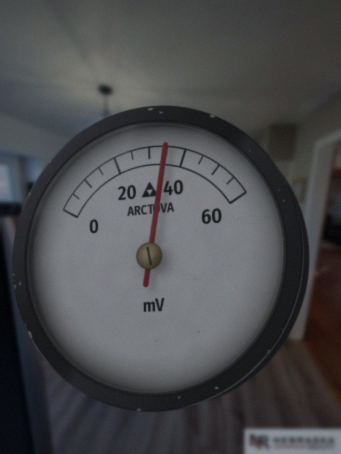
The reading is 35 mV
